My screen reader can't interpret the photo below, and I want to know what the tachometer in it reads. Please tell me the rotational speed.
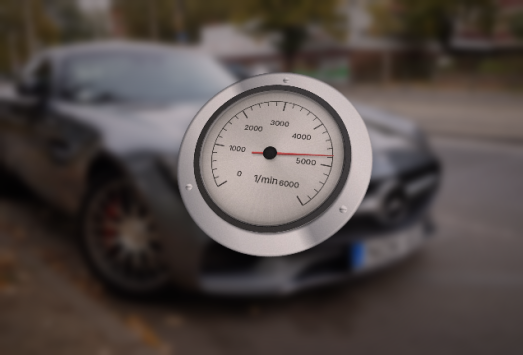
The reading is 4800 rpm
